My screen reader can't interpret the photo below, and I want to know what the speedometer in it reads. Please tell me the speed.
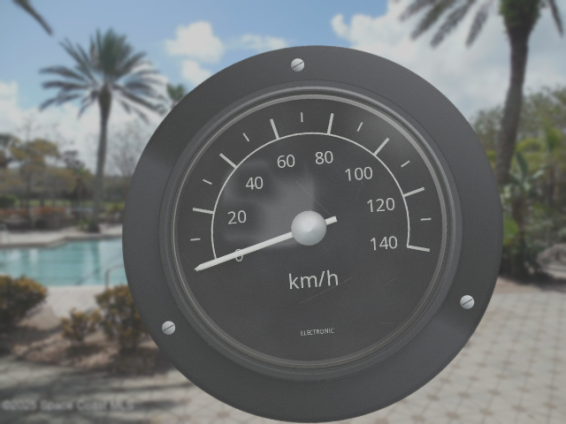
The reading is 0 km/h
